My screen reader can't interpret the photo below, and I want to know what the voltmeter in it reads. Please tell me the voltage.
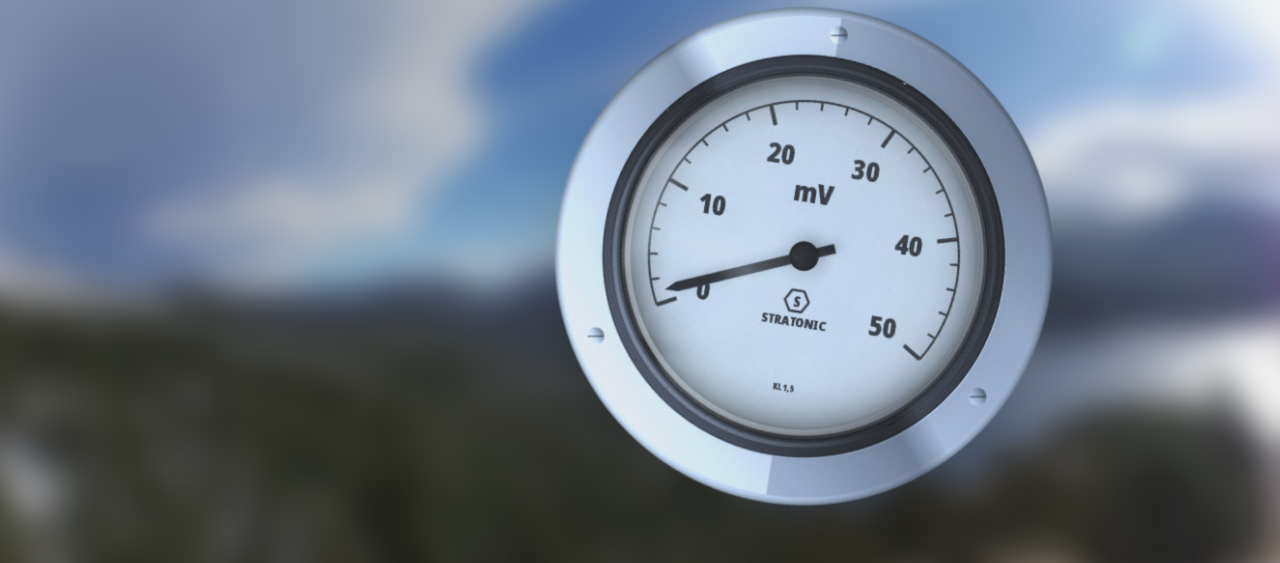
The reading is 1 mV
